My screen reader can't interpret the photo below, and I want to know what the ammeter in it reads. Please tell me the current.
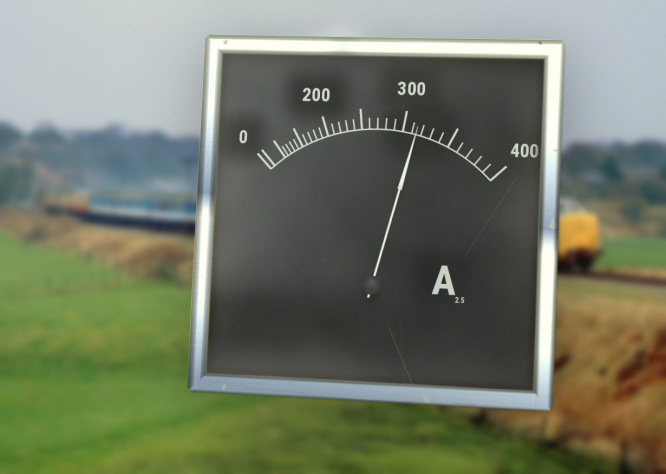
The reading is 315 A
